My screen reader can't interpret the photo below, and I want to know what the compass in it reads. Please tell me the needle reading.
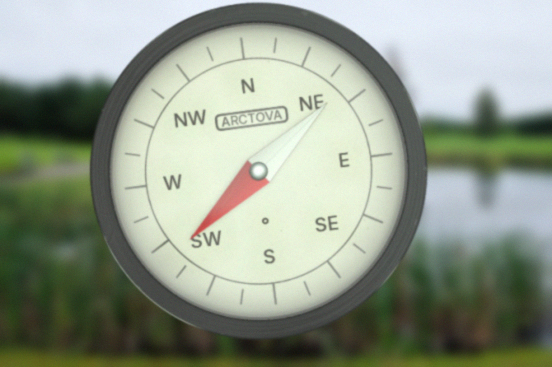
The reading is 232.5 °
